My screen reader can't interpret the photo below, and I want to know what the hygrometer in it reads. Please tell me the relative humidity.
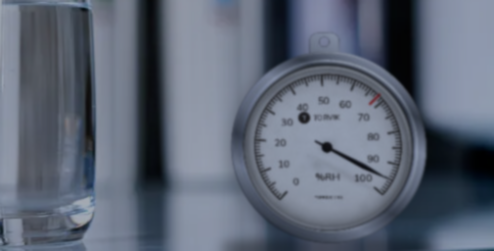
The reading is 95 %
